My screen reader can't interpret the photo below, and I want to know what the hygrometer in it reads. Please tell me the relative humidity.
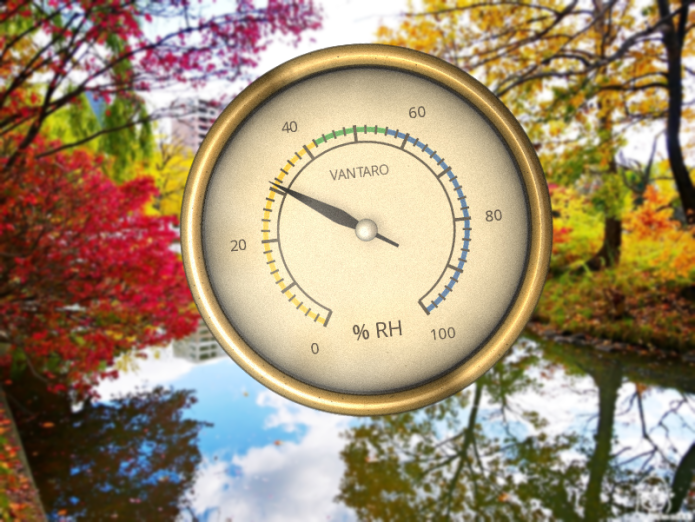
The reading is 31 %
